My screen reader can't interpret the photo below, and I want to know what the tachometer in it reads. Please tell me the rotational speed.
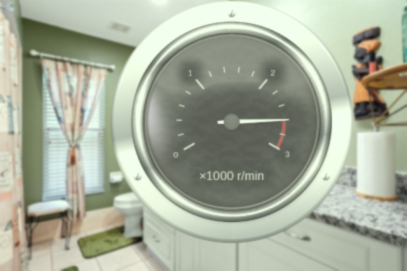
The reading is 2600 rpm
